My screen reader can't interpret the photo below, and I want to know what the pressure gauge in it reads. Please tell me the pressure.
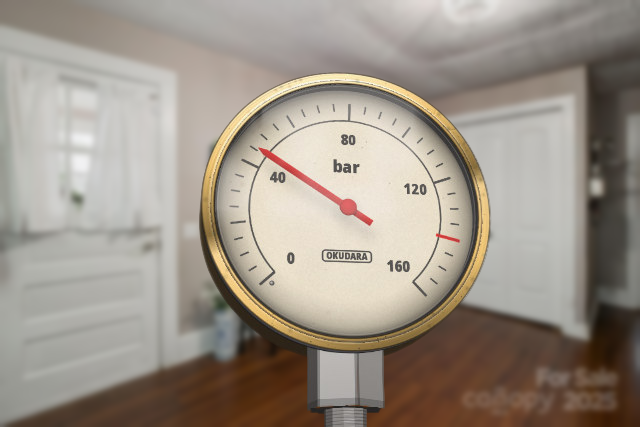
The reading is 45 bar
